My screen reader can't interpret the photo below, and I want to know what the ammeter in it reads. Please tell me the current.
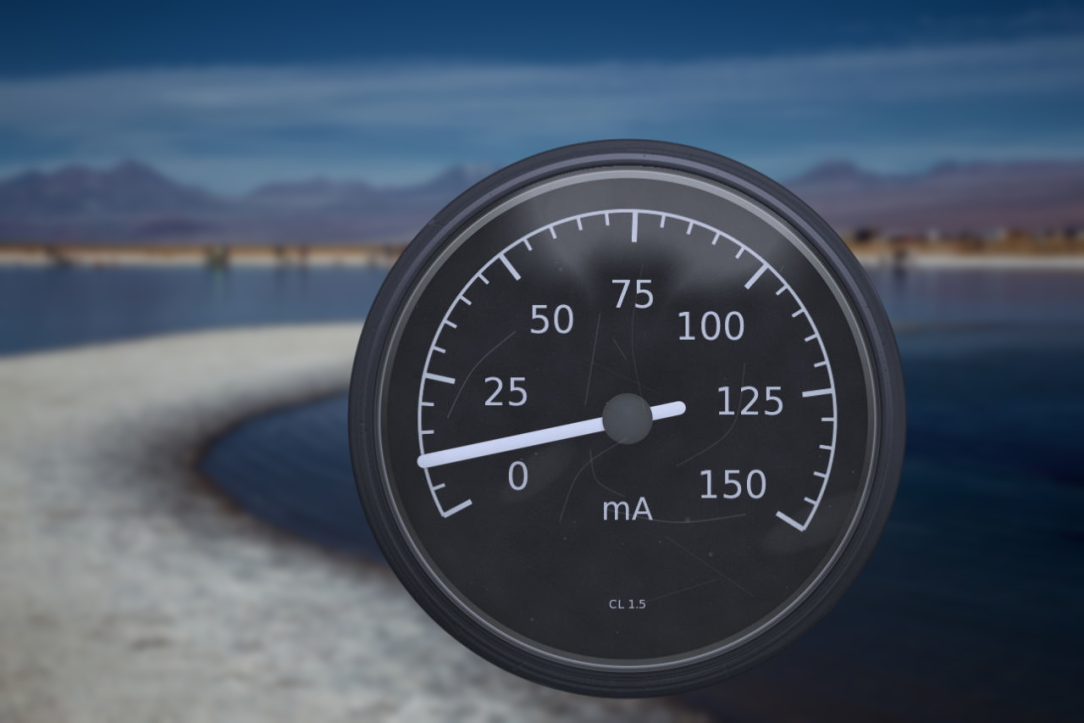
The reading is 10 mA
